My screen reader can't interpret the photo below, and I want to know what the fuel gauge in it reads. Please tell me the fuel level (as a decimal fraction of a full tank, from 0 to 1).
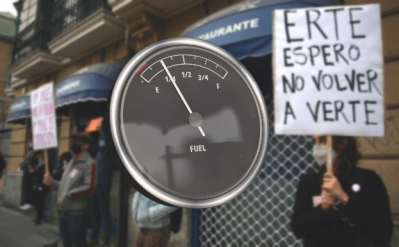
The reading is 0.25
